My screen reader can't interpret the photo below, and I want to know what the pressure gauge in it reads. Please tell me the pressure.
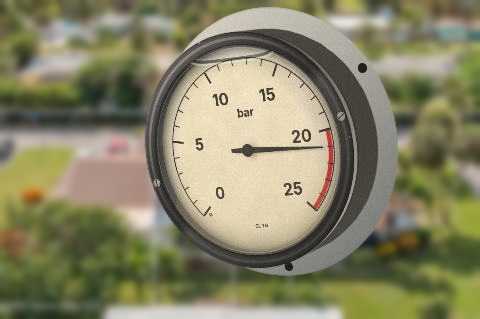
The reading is 21 bar
